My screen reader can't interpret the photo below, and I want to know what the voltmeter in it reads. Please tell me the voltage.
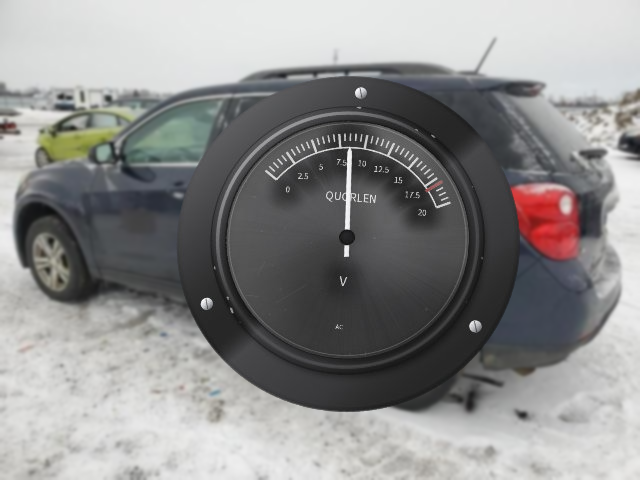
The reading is 8.5 V
